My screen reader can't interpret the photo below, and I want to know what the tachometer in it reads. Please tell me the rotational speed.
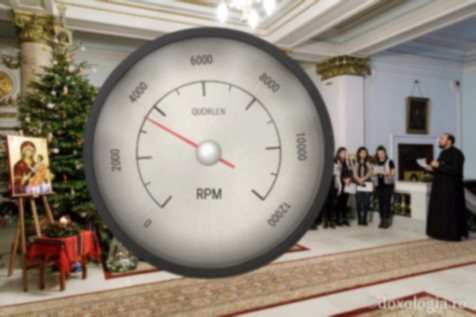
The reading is 3500 rpm
